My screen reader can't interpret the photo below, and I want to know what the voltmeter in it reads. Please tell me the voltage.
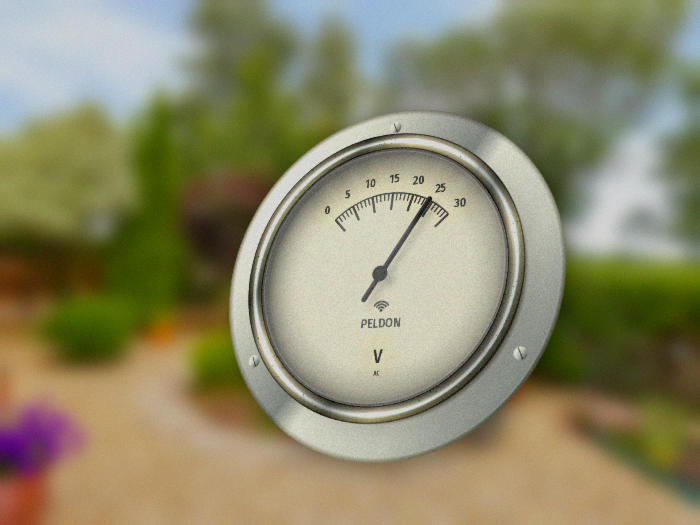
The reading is 25 V
